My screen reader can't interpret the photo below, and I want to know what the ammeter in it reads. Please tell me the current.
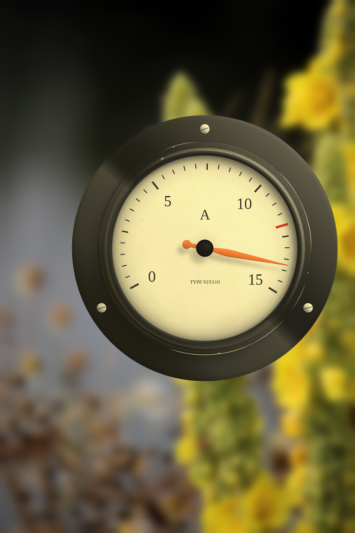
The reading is 13.75 A
